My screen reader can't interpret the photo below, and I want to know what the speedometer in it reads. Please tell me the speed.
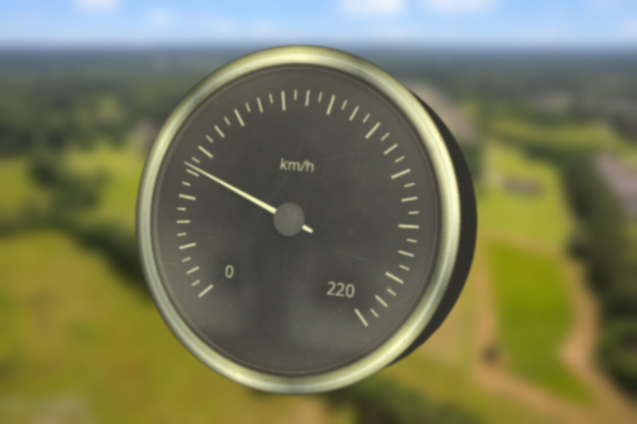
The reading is 52.5 km/h
